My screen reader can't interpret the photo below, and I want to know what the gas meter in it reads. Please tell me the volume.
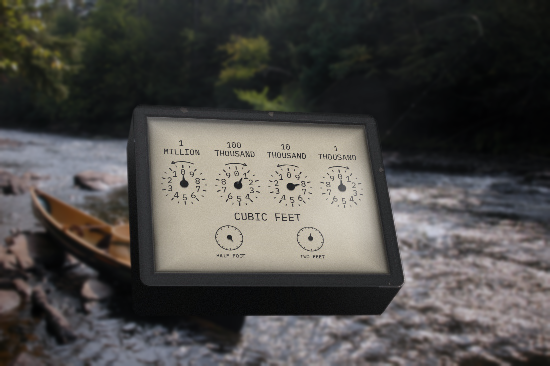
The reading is 8000 ft³
